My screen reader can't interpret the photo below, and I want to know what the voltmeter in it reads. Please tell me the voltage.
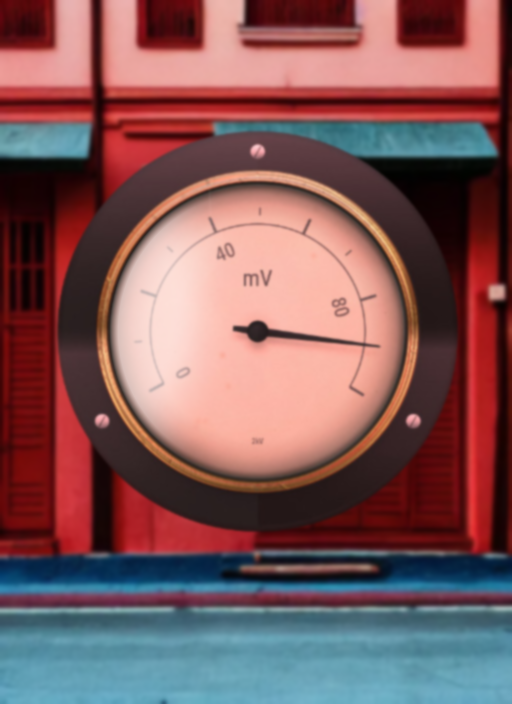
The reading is 90 mV
